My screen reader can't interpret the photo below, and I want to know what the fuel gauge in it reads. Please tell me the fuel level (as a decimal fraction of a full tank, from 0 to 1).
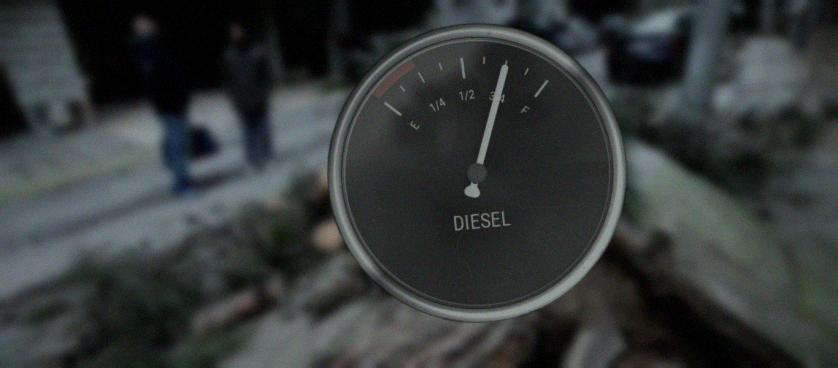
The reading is 0.75
